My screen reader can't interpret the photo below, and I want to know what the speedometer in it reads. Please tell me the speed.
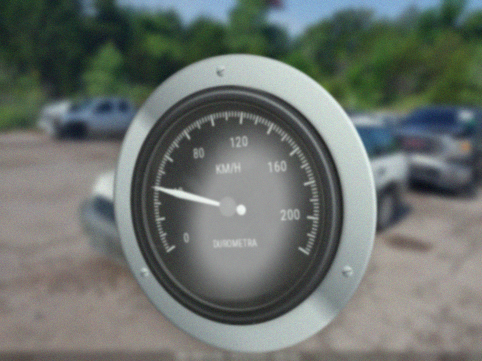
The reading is 40 km/h
